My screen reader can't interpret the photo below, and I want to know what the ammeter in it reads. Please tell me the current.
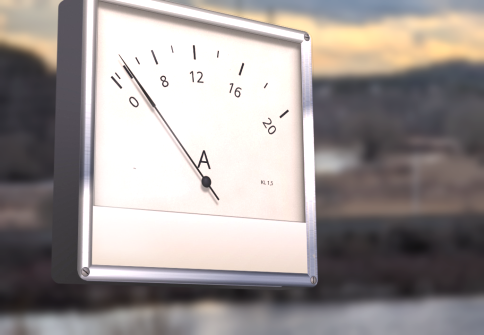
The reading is 4 A
